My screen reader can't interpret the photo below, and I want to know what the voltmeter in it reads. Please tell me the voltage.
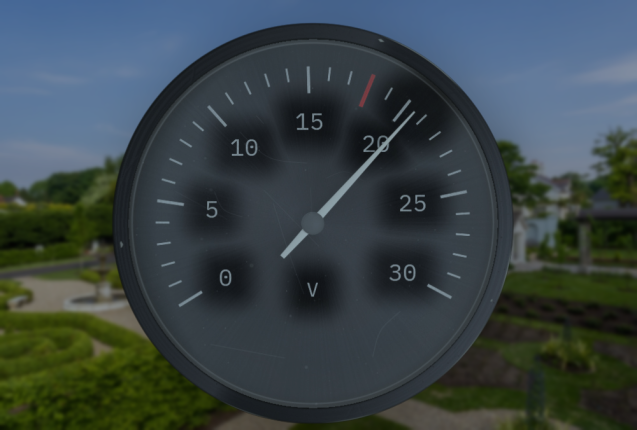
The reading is 20.5 V
